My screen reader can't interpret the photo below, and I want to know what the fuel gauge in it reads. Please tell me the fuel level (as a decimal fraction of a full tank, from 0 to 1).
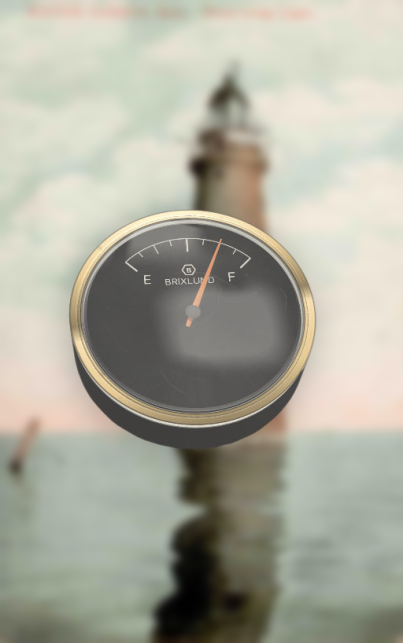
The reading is 0.75
